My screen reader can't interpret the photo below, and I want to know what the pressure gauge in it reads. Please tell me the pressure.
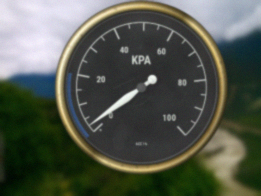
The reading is 2.5 kPa
